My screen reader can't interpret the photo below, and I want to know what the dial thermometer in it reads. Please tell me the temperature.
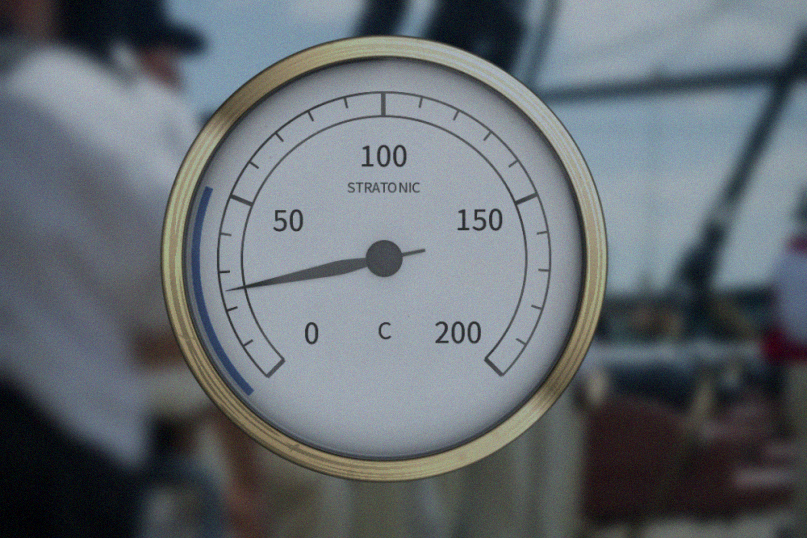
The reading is 25 °C
